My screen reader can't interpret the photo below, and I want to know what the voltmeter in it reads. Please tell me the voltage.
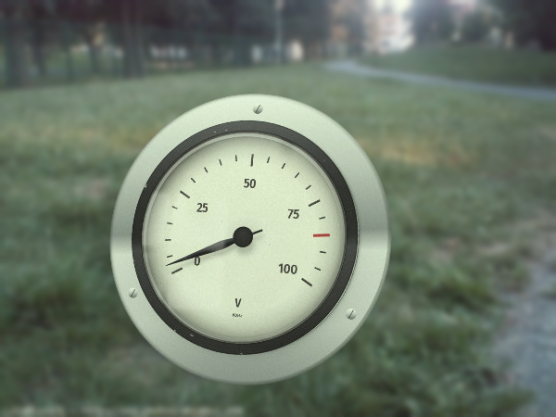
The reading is 2.5 V
